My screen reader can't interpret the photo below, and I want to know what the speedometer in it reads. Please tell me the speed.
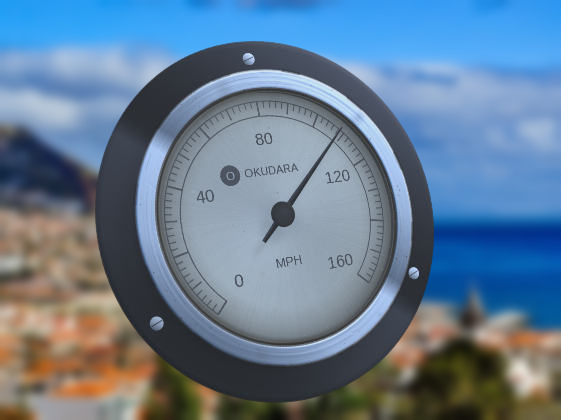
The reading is 108 mph
